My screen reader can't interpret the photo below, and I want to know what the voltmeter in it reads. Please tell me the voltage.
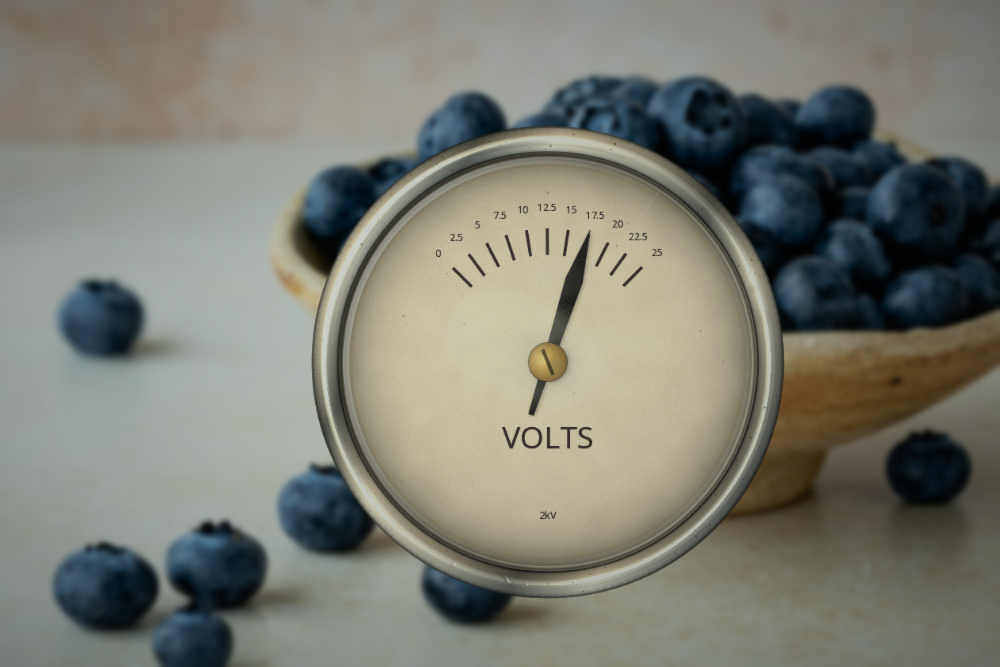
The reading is 17.5 V
